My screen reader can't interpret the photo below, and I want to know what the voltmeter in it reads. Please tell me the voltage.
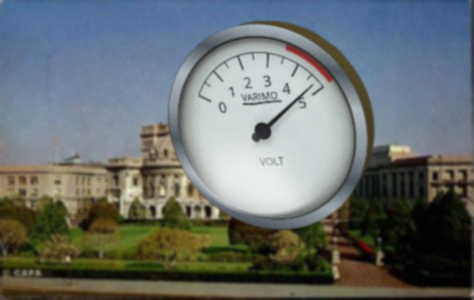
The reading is 4.75 V
